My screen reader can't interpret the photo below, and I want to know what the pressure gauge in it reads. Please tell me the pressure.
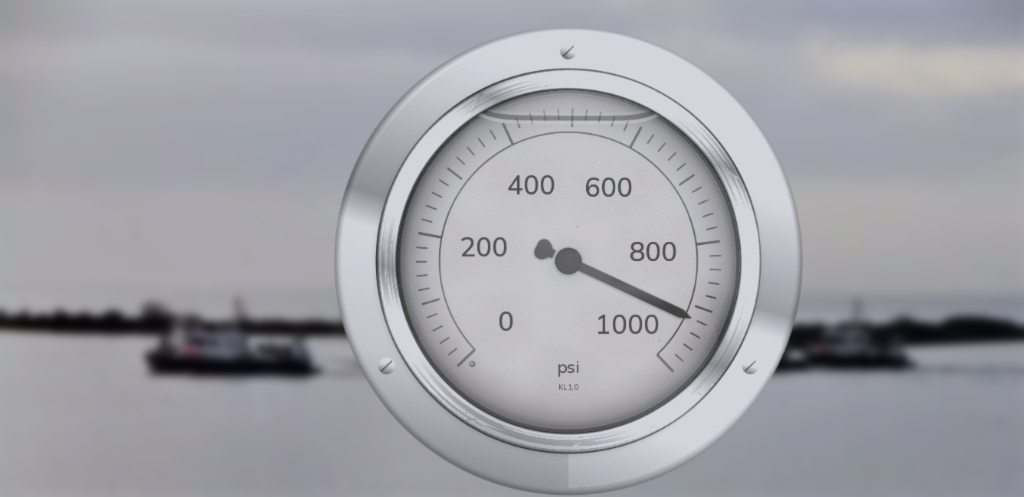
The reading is 920 psi
